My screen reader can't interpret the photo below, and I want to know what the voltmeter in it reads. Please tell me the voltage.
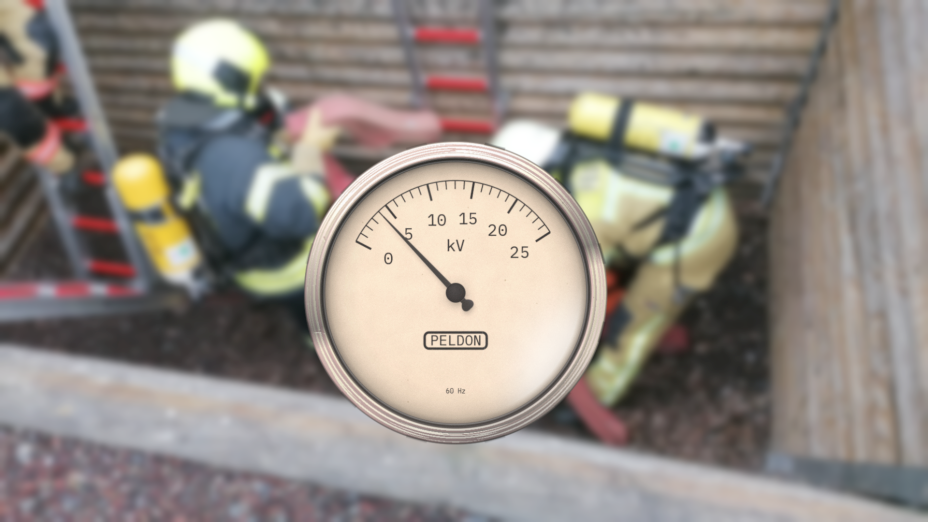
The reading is 4 kV
